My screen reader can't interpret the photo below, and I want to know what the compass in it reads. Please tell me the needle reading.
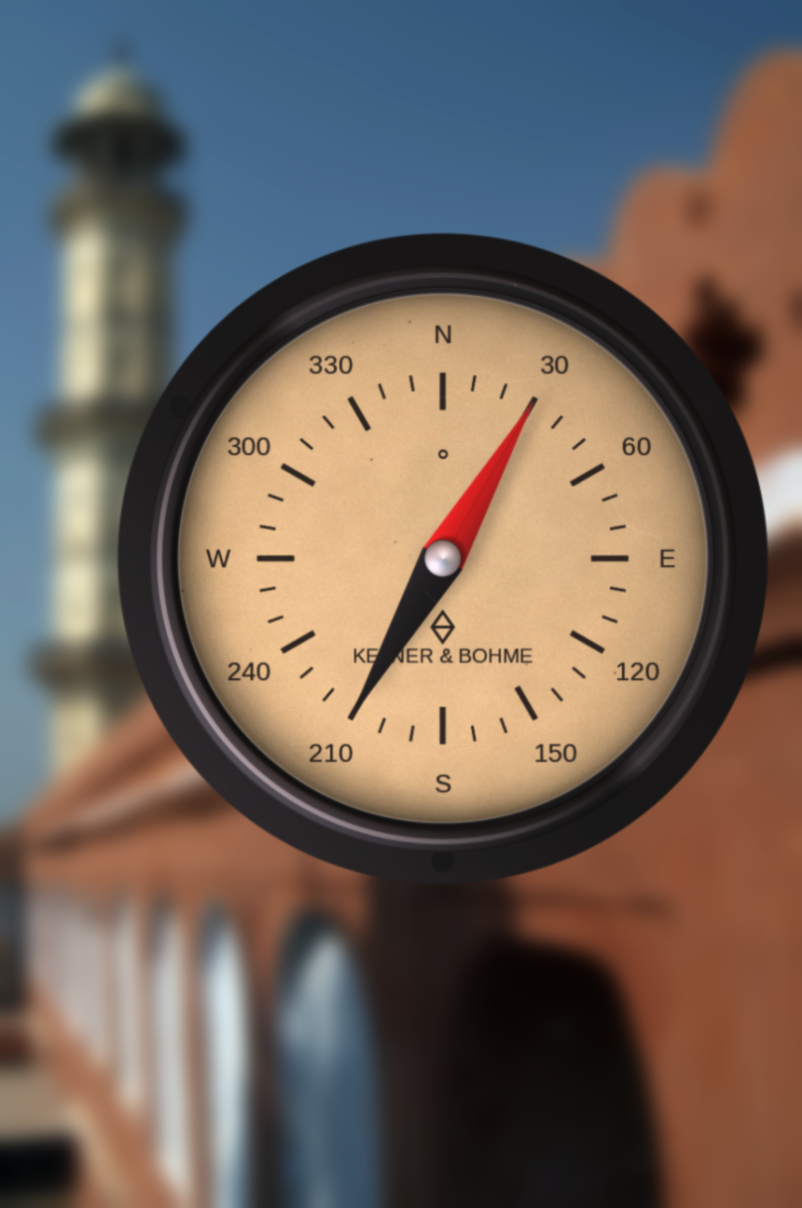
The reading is 30 °
